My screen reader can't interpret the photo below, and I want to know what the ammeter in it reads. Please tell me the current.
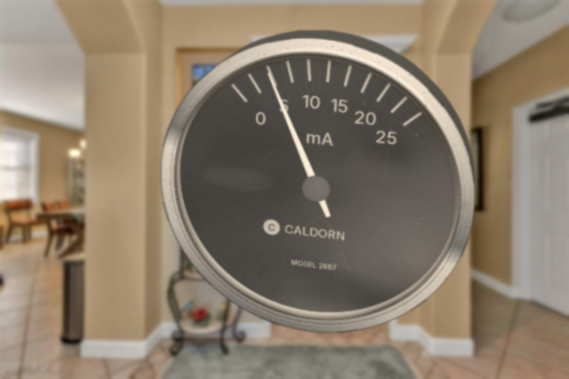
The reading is 5 mA
